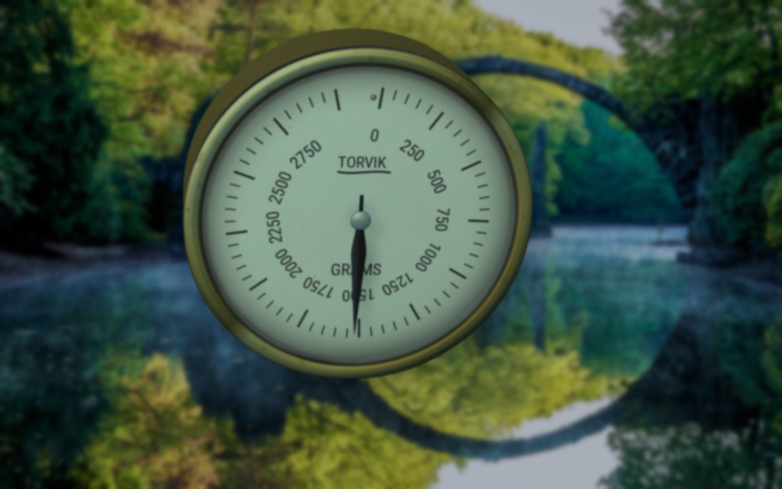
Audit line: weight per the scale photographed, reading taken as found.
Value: 1525 g
